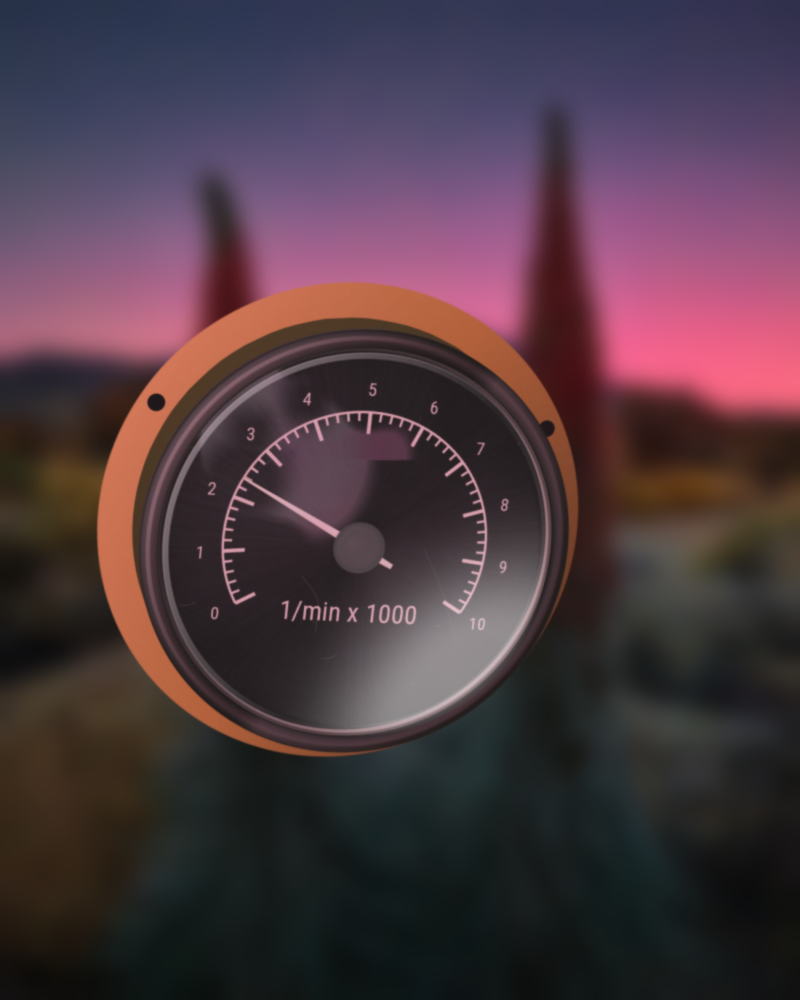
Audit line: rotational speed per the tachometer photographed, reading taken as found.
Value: 2400 rpm
